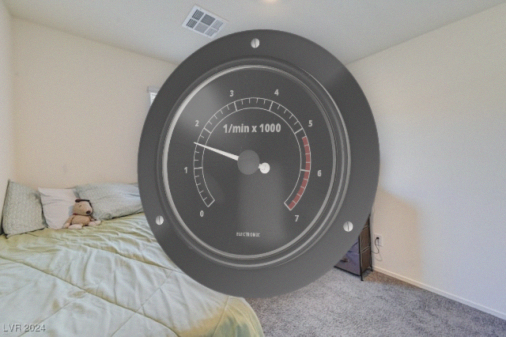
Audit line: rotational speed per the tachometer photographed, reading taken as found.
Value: 1600 rpm
